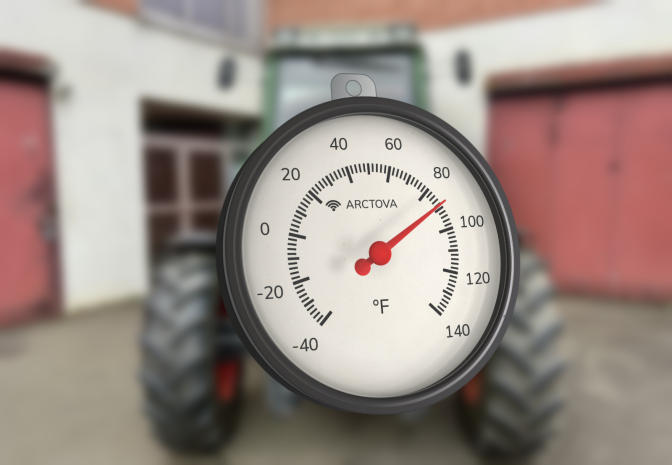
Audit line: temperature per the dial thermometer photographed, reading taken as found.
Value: 88 °F
